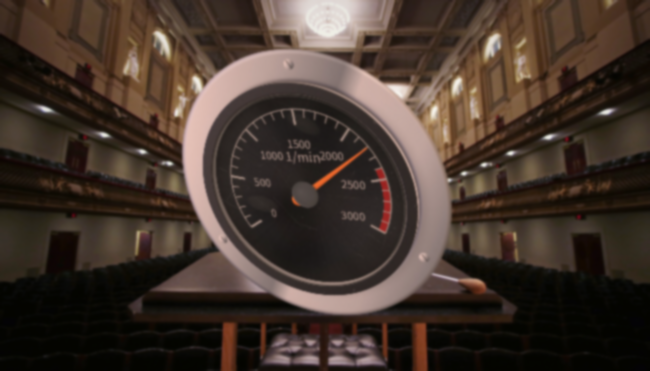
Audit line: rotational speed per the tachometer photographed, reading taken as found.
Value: 2200 rpm
